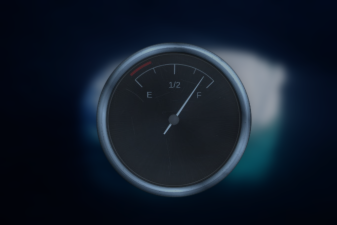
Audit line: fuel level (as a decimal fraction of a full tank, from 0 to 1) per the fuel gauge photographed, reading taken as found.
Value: 0.875
